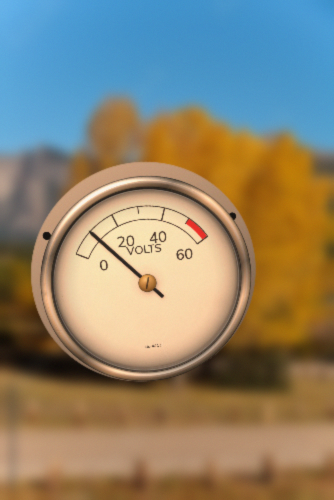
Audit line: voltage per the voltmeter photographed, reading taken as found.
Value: 10 V
